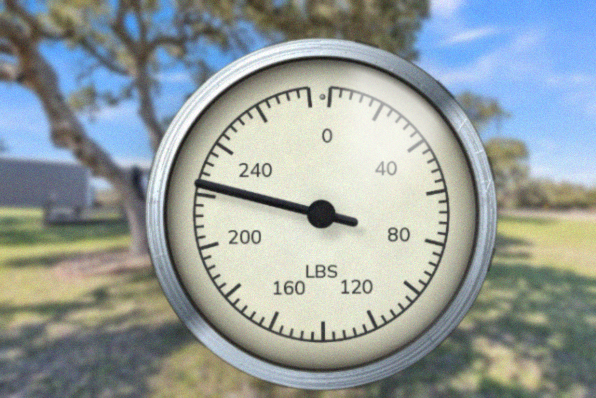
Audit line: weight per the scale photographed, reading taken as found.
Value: 224 lb
